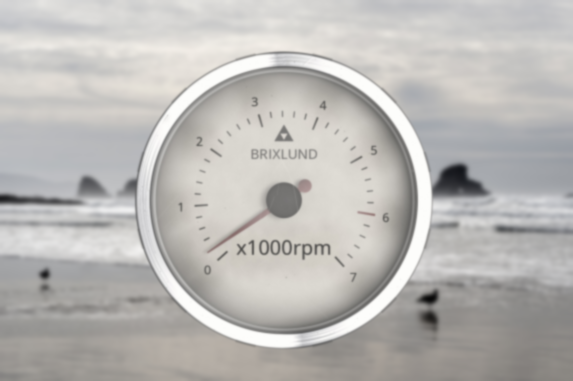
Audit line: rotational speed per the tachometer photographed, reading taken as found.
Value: 200 rpm
